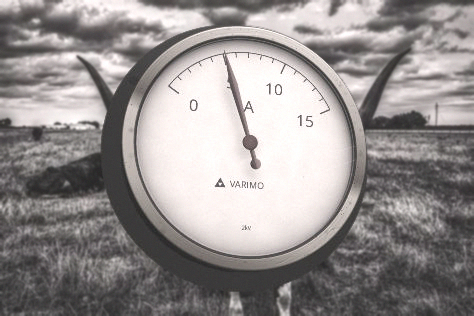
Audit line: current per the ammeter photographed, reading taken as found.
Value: 5 A
